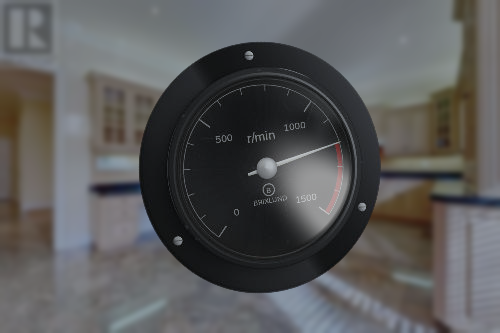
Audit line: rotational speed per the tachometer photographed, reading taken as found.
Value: 1200 rpm
